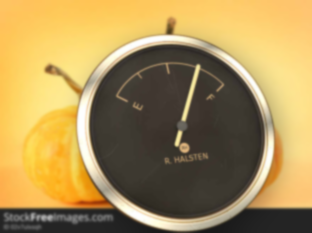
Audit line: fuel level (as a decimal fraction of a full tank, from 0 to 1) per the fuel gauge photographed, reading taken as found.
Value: 0.75
